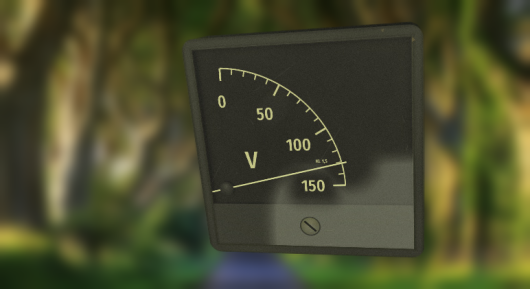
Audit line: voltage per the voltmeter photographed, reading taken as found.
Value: 130 V
